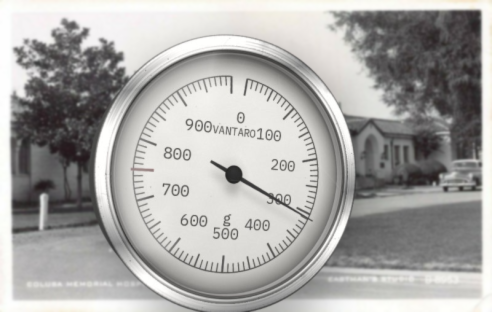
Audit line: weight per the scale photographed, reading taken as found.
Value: 310 g
